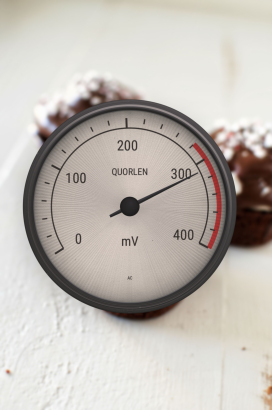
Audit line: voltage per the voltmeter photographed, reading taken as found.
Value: 310 mV
